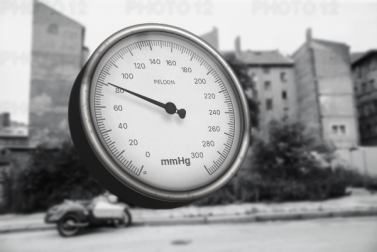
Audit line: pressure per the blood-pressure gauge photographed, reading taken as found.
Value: 80 mmHg
